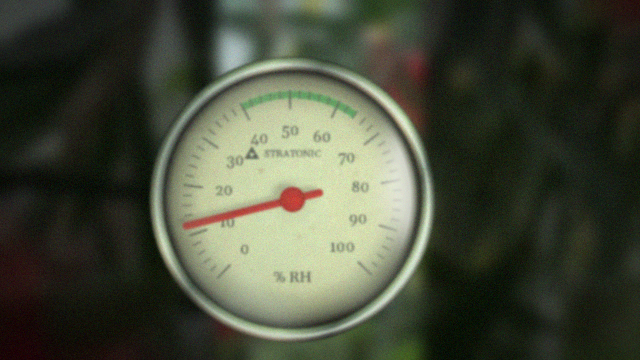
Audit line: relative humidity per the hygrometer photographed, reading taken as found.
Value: 12 %
